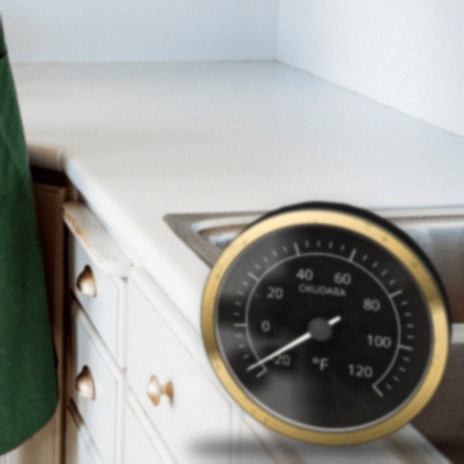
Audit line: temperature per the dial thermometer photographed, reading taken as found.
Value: -16 °F
